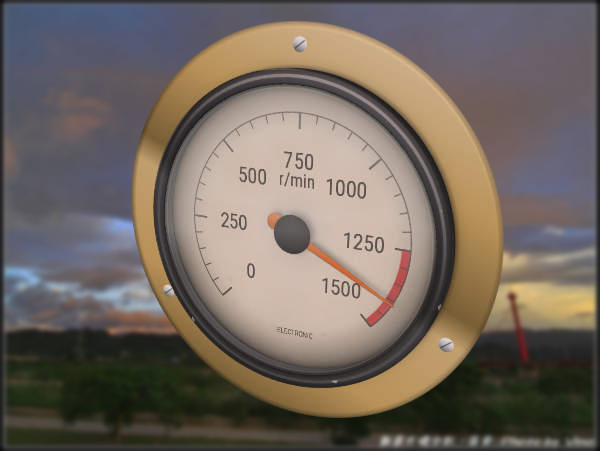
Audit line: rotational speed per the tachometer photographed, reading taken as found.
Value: 1400 rpm
